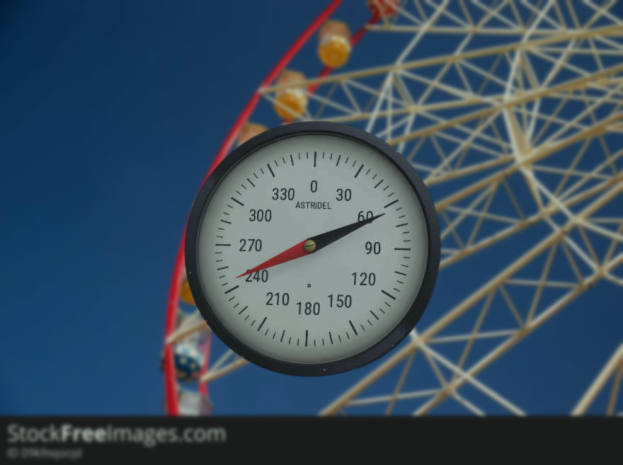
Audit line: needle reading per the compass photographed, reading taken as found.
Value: 245 °
